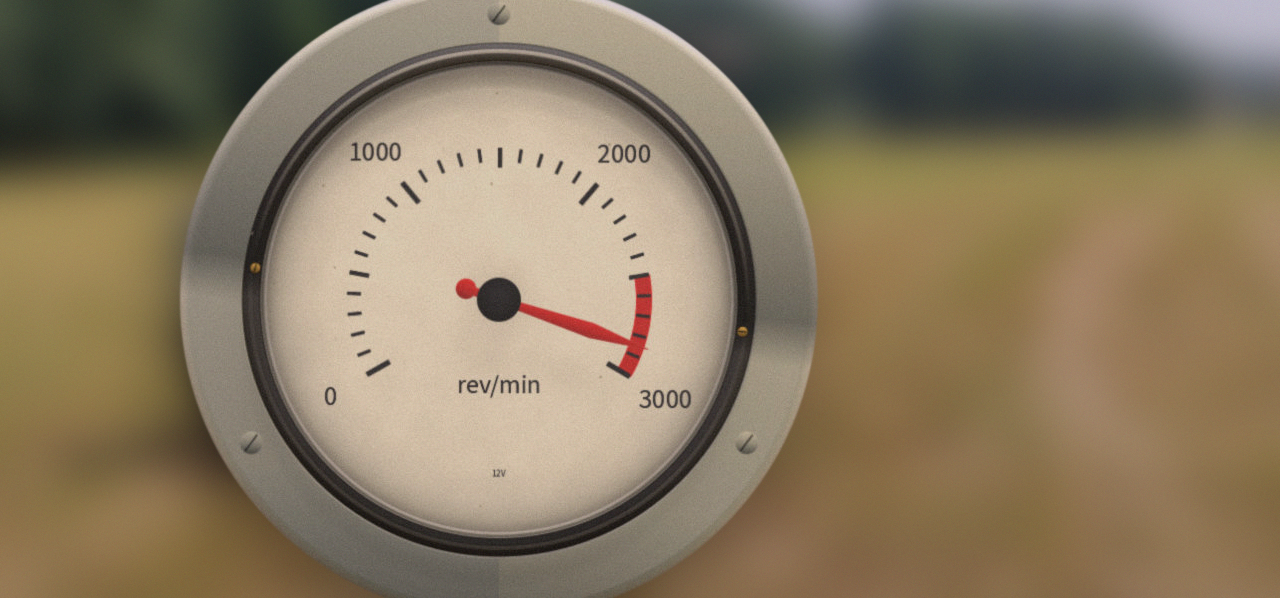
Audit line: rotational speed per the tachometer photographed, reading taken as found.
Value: 2850 rpm
